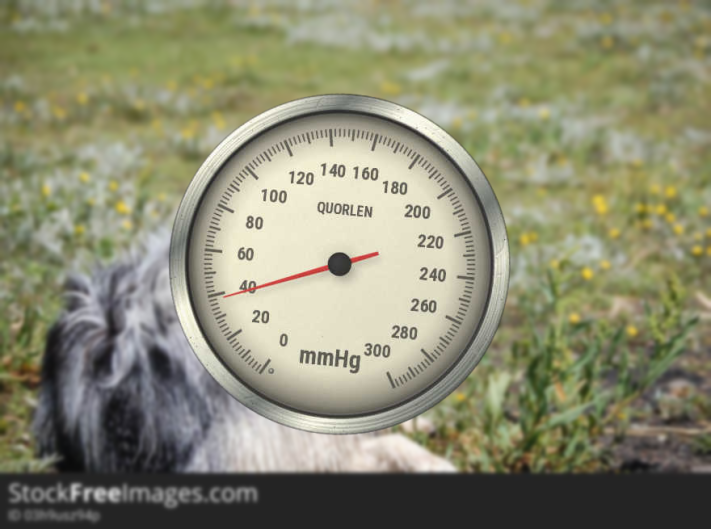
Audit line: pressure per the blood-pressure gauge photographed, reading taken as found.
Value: 38 mmHg
